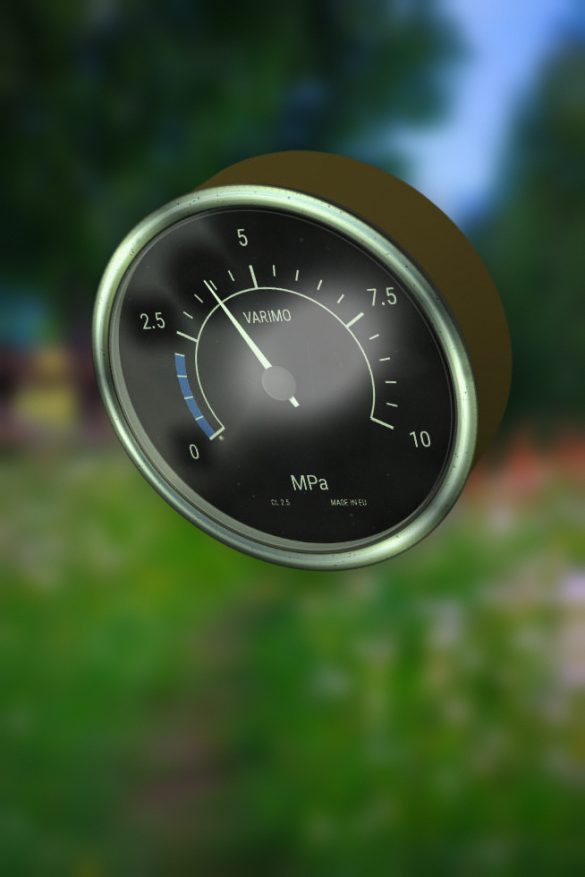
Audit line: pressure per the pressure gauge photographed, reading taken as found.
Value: 4 MPa
